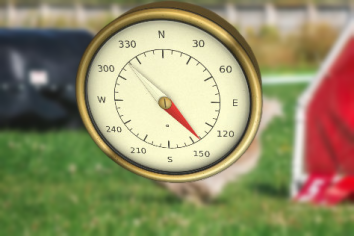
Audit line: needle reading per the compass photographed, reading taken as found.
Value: 140 °
